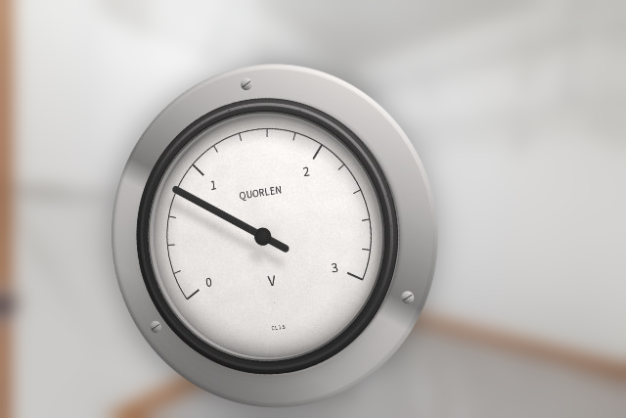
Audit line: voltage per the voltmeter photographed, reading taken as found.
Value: 0.8 V
